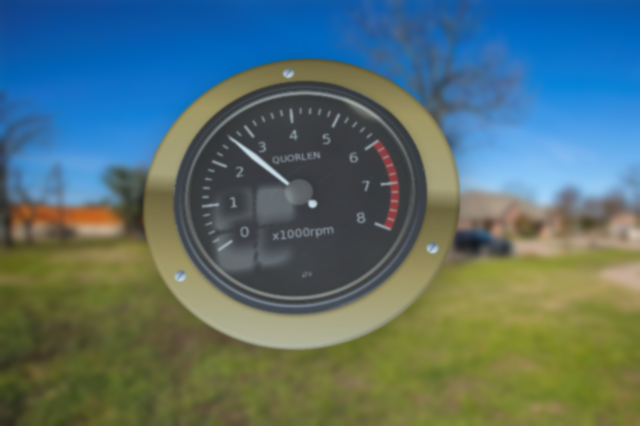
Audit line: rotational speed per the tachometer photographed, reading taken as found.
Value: 2600 rpm
